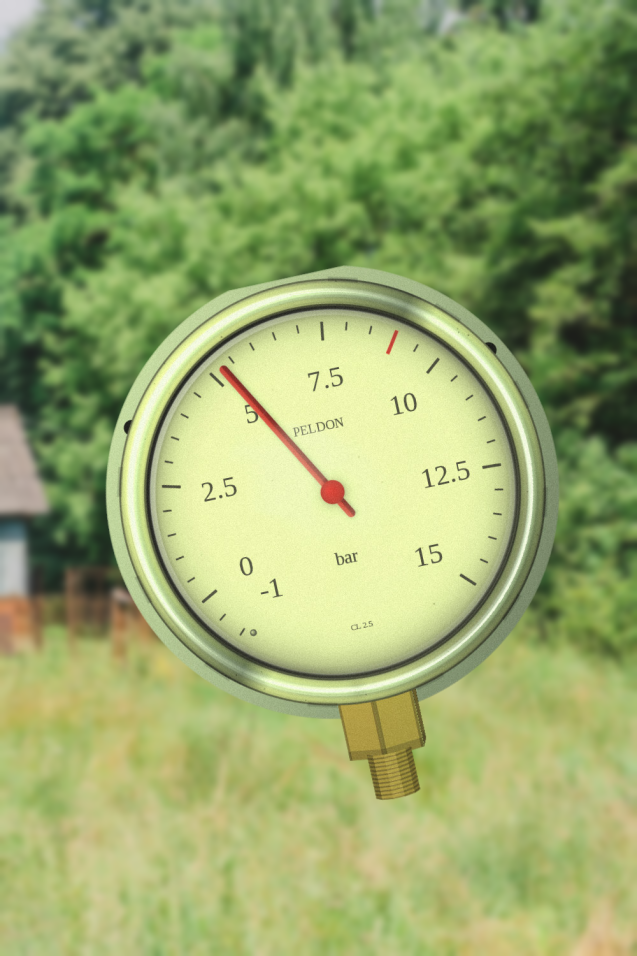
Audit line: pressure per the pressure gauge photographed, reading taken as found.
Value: 5.25 bar
